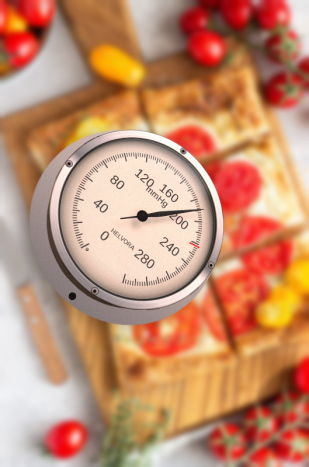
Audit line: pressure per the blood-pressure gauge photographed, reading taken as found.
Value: 190 mmHg
